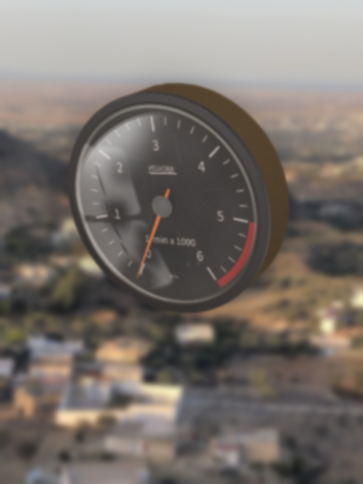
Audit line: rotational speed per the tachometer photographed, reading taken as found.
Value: 0 rpm
